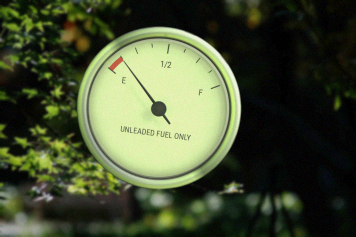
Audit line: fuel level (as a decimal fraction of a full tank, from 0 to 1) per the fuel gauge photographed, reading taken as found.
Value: 0.125
